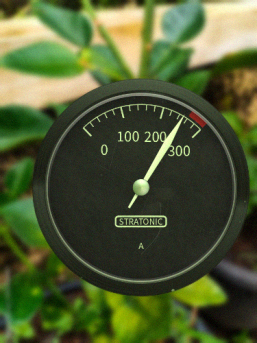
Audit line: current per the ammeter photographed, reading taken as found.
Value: 250 A
